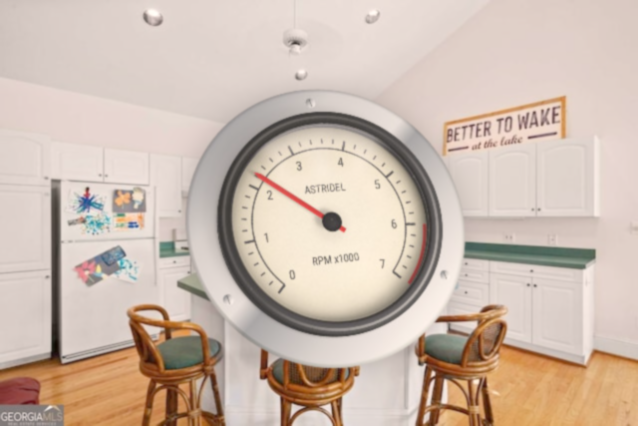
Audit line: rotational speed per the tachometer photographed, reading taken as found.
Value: 2200 rpm
